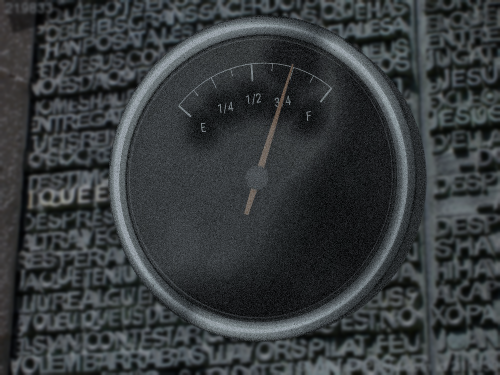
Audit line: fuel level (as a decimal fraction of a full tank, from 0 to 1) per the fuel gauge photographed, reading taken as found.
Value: 0.75
